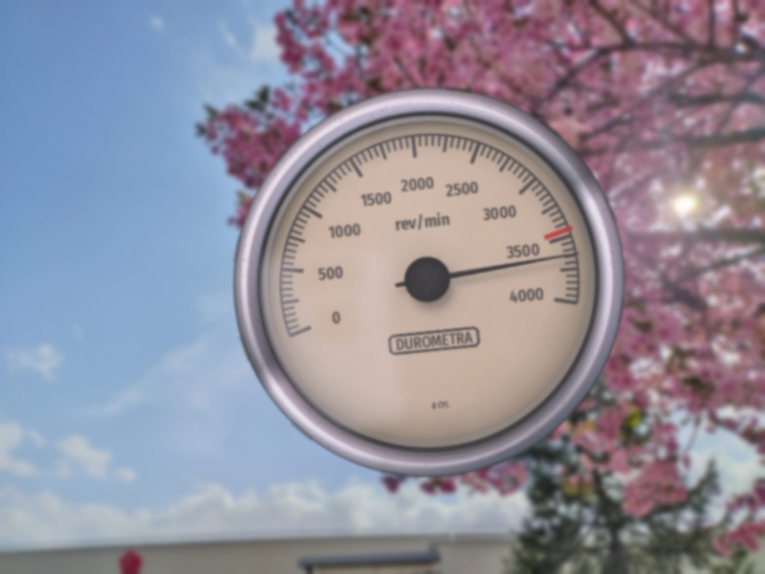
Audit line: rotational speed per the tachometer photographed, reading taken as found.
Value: 3650 rpm
